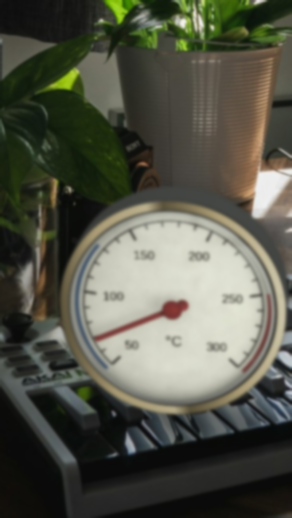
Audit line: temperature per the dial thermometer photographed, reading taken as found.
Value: 70 °C
